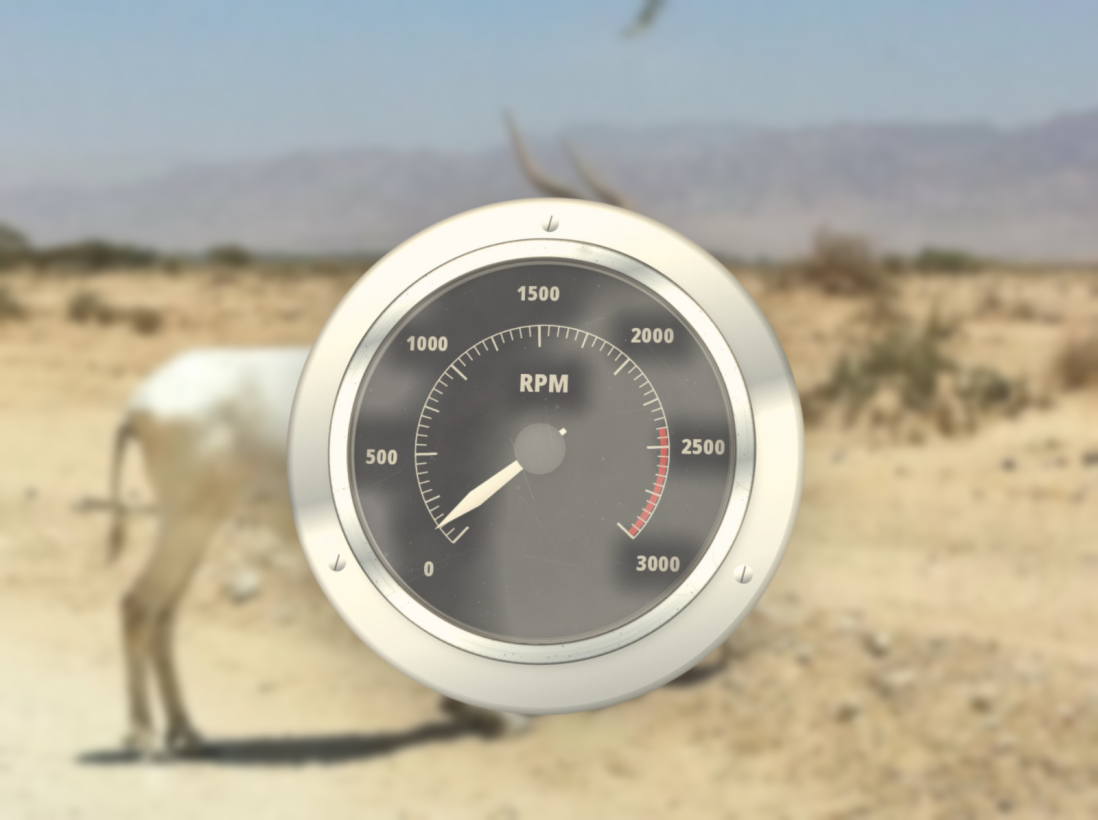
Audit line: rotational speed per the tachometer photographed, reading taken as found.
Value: 100 rpm
